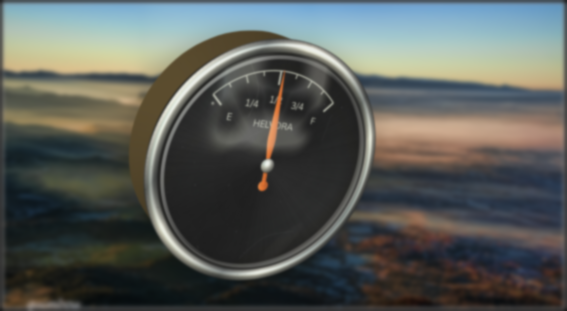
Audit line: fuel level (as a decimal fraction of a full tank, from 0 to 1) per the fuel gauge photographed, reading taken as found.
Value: 0.5
